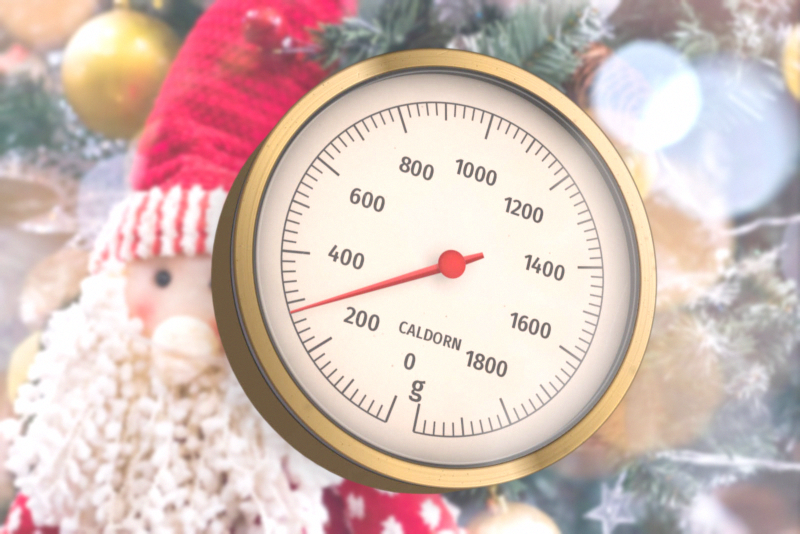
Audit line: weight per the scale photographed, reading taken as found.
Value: 280 g
